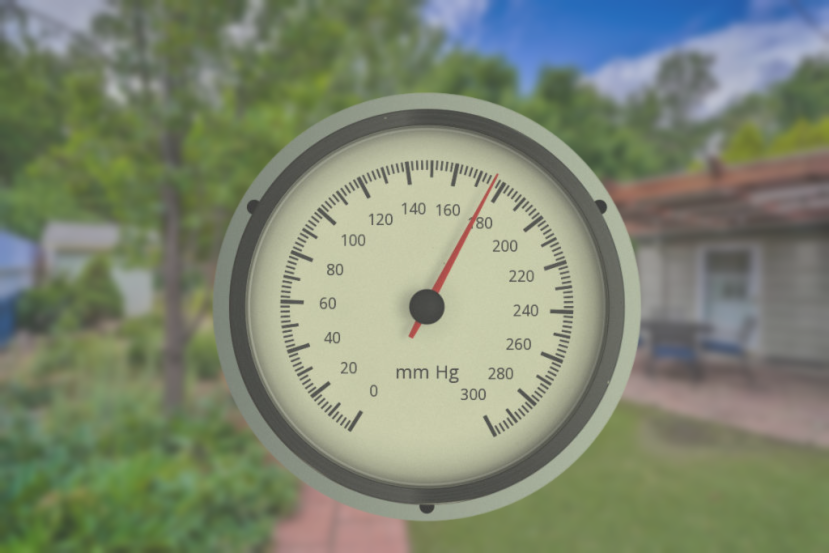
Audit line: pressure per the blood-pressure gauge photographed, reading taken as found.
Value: 176 mmHg
